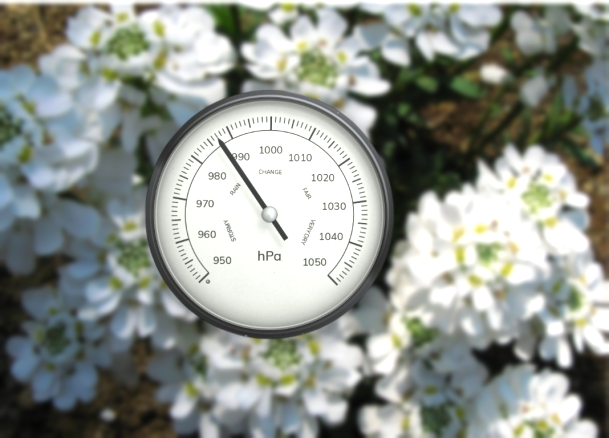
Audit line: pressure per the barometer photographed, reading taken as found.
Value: 987 hPa
